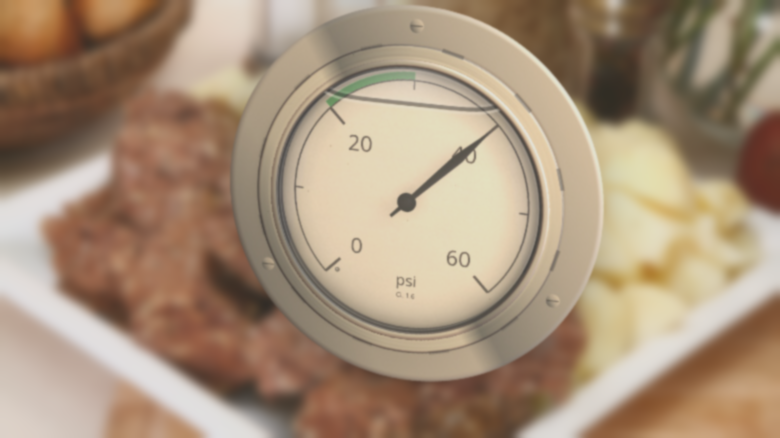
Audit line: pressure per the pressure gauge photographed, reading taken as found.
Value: 40 psi
